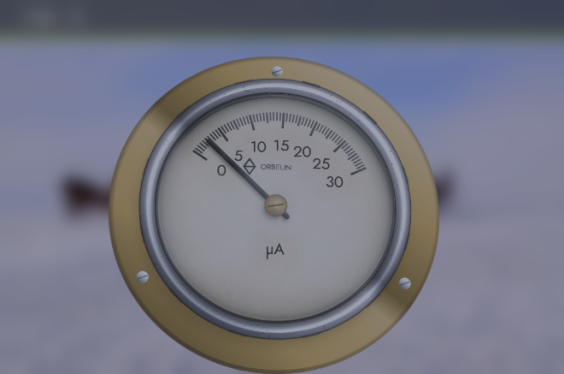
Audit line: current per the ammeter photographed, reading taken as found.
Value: 2.5 µA
